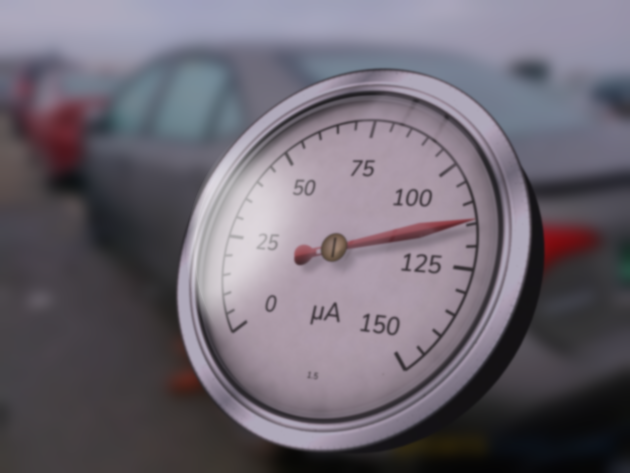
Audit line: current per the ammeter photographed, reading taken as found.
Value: 115 µA
